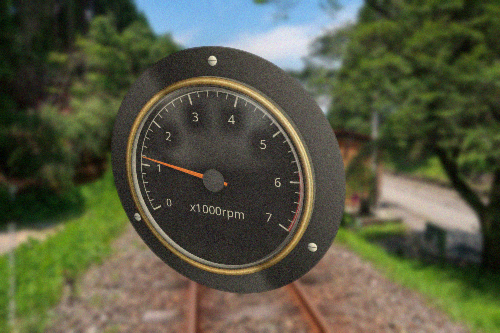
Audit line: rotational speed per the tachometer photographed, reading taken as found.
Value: 1200 rpm
